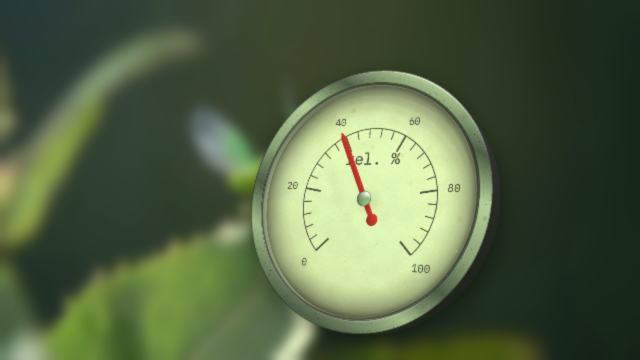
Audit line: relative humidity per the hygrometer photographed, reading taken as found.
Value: 40 %
